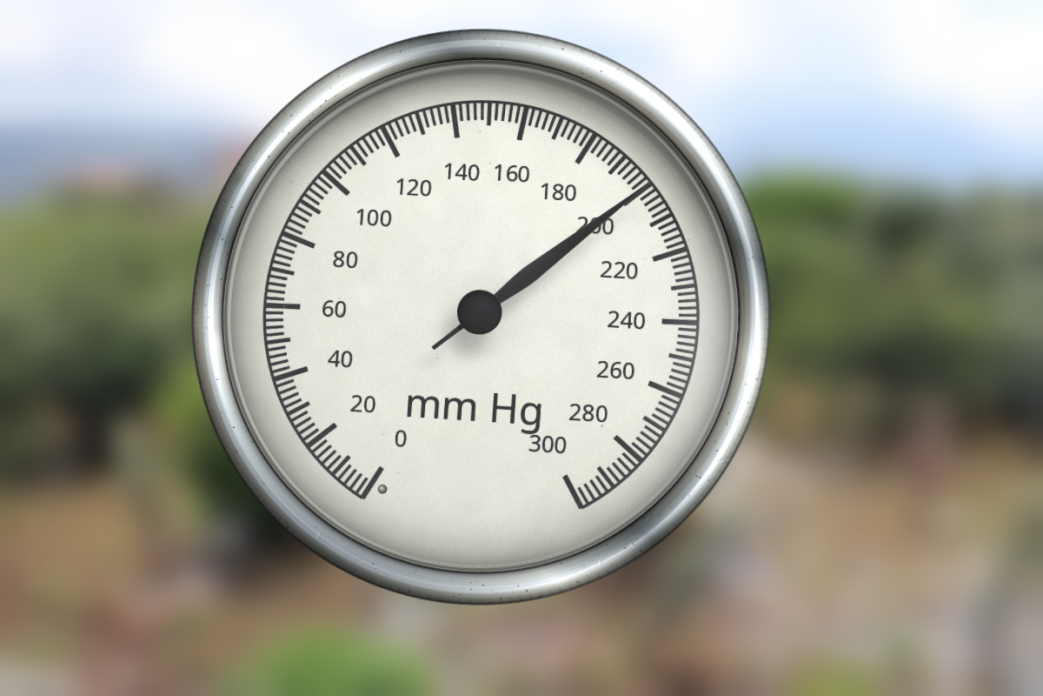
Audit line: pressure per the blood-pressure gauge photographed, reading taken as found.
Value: 200 mmHg
